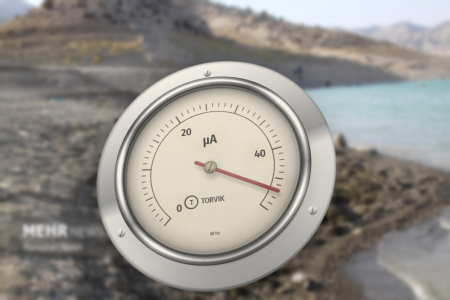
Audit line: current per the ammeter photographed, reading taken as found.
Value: 47 µA
